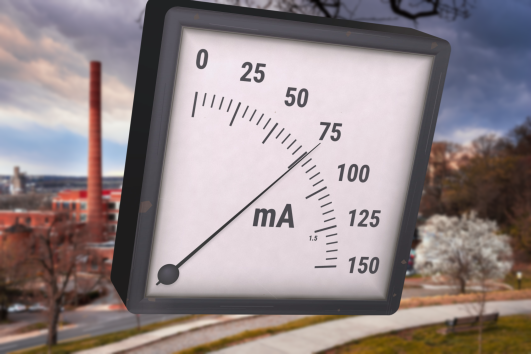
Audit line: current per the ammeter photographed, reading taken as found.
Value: 75 mA
